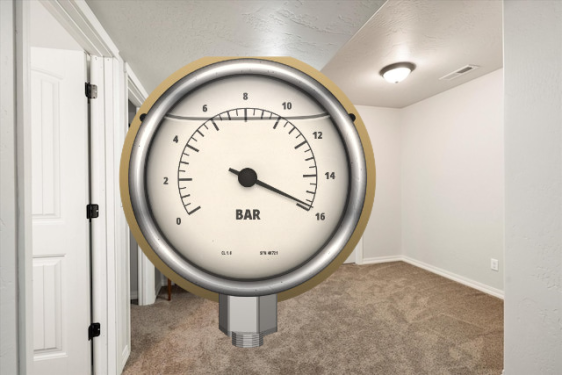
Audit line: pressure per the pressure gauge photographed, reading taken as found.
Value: 15.75 bar
